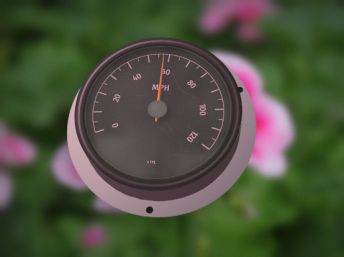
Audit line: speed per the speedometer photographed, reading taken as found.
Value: 57.5 mph
